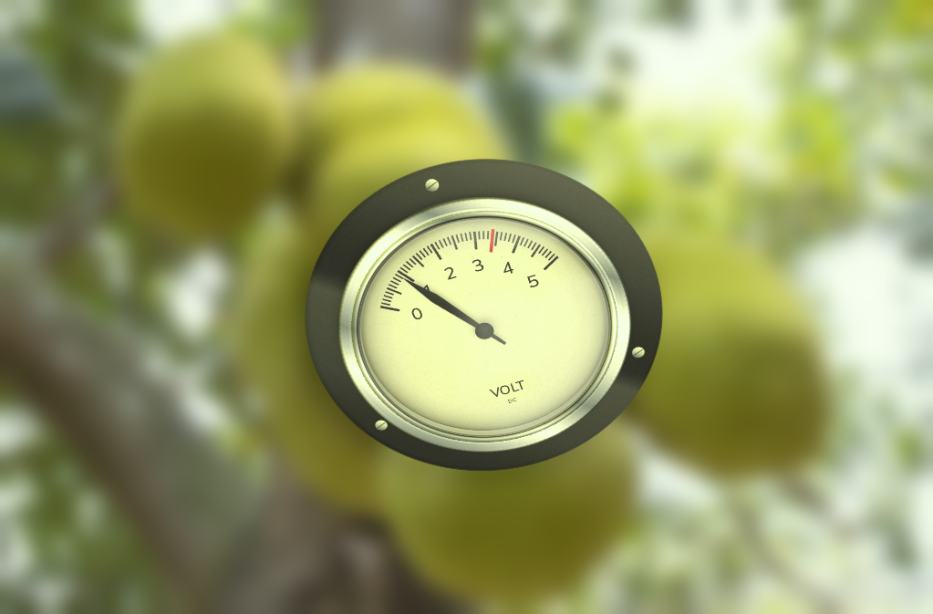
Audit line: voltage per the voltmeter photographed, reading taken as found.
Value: 1 V
